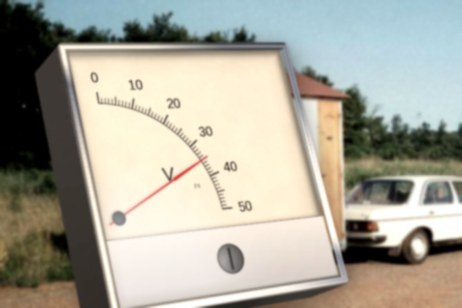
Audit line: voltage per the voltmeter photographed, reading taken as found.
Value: 35 V
